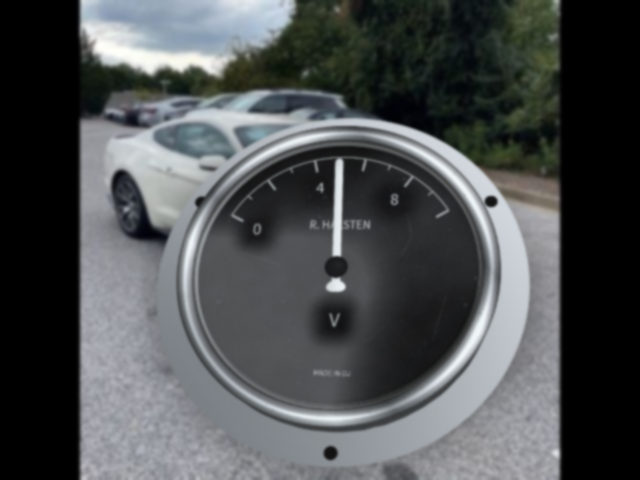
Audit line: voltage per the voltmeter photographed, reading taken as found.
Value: 5 V
